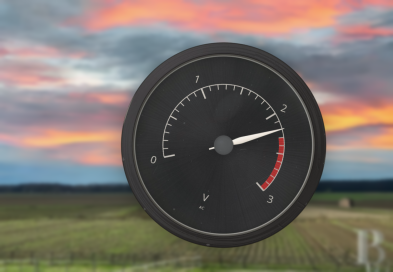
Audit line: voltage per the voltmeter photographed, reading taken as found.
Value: 2.2 V
